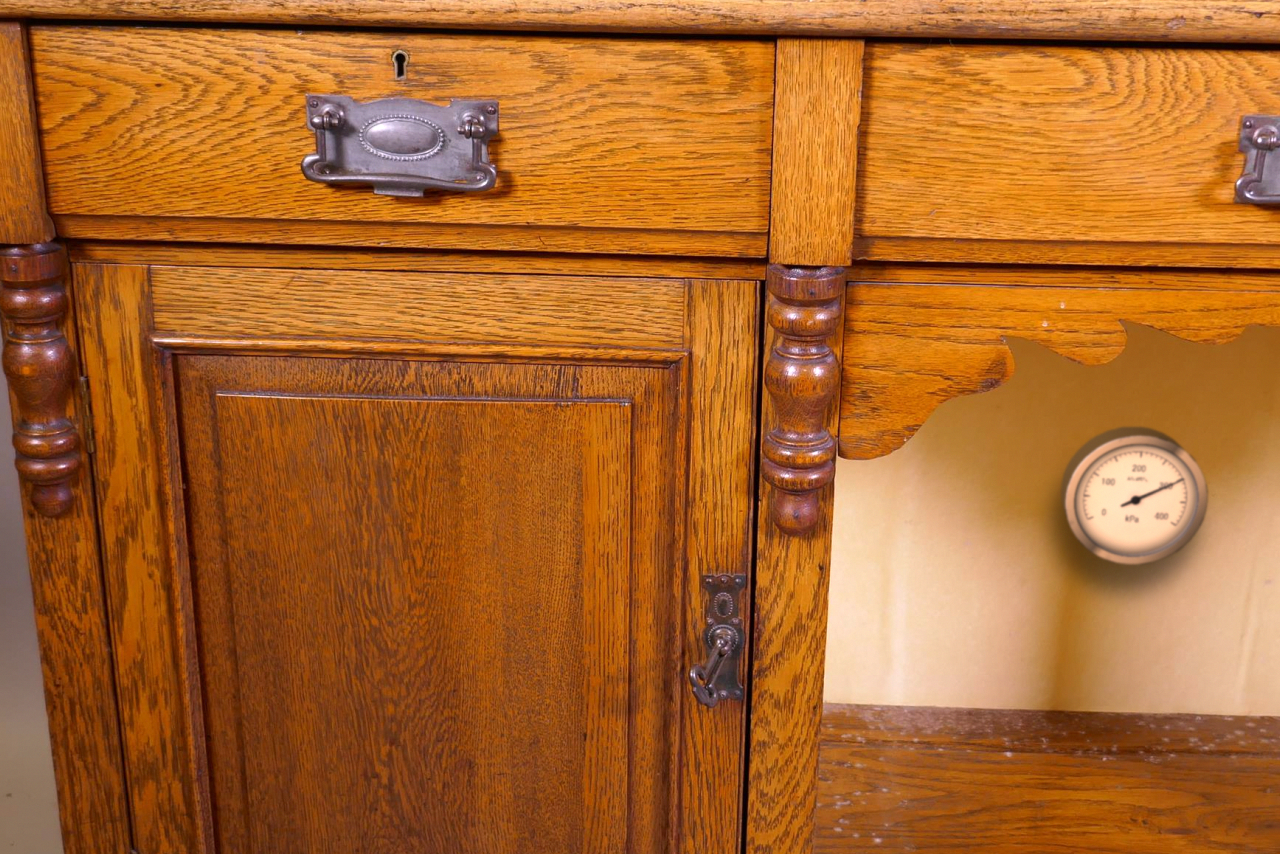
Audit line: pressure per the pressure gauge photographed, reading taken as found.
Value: 300 kPa
